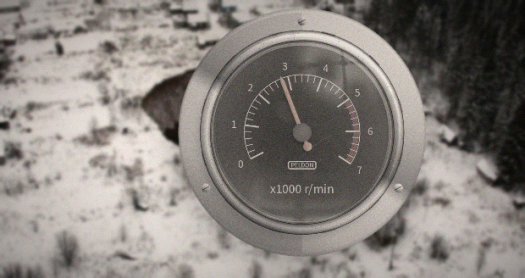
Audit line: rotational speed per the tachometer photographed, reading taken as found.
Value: 2800 rpm
